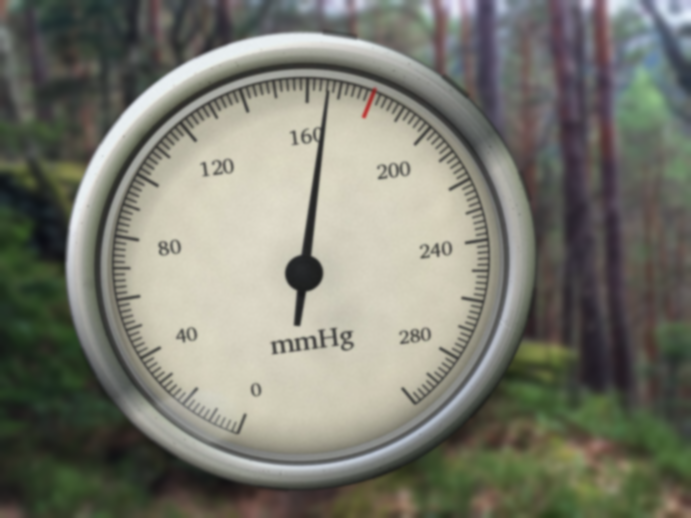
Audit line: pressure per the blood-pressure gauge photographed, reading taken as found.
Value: 166 mmHg
